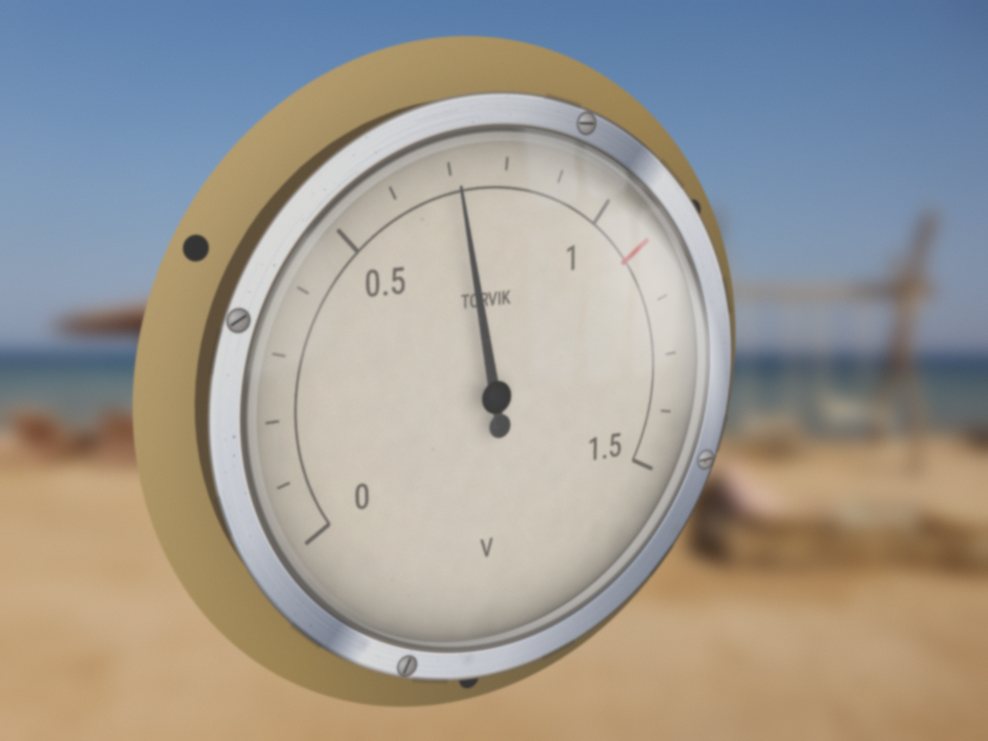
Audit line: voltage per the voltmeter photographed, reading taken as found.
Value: 0.7 V
